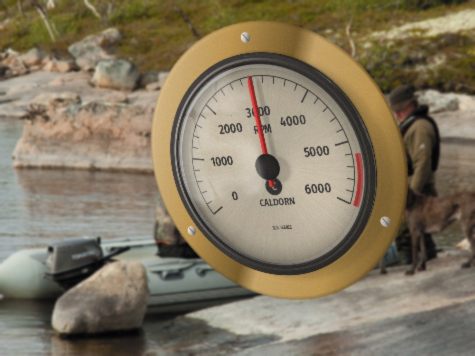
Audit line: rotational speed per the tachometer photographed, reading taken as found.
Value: 3000 rpm
